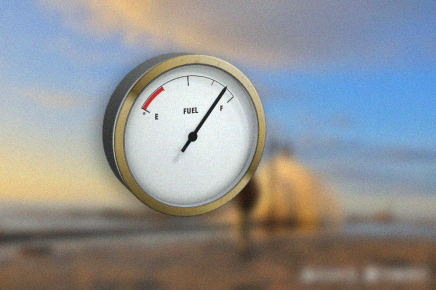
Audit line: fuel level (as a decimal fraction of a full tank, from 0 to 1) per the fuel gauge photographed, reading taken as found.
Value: 0.875
